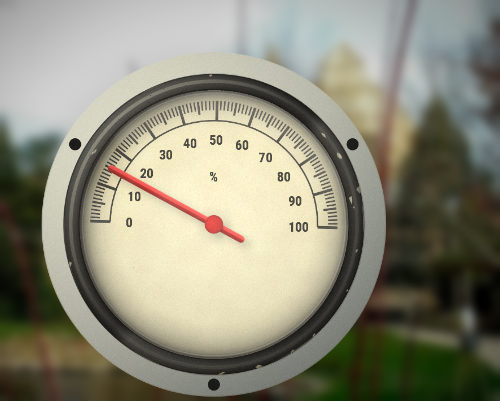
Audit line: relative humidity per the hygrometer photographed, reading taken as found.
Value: 15 %
